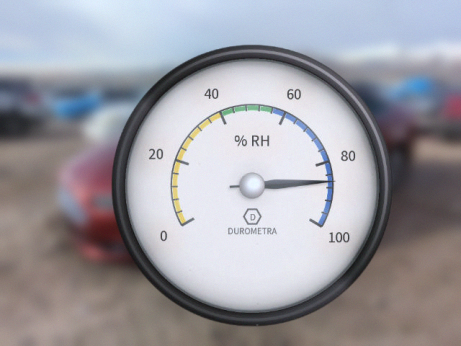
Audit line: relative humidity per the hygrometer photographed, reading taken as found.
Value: 86 %
